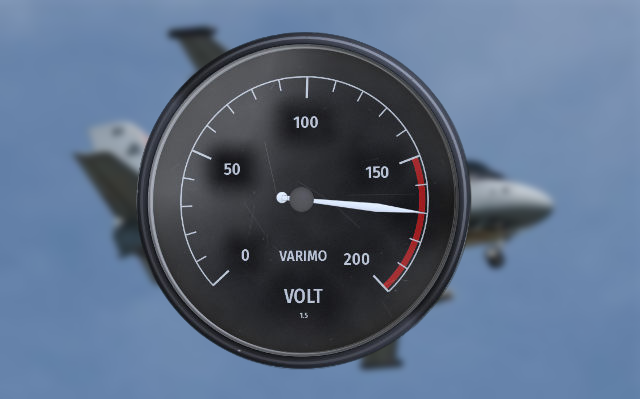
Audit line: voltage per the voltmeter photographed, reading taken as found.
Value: 170 V
